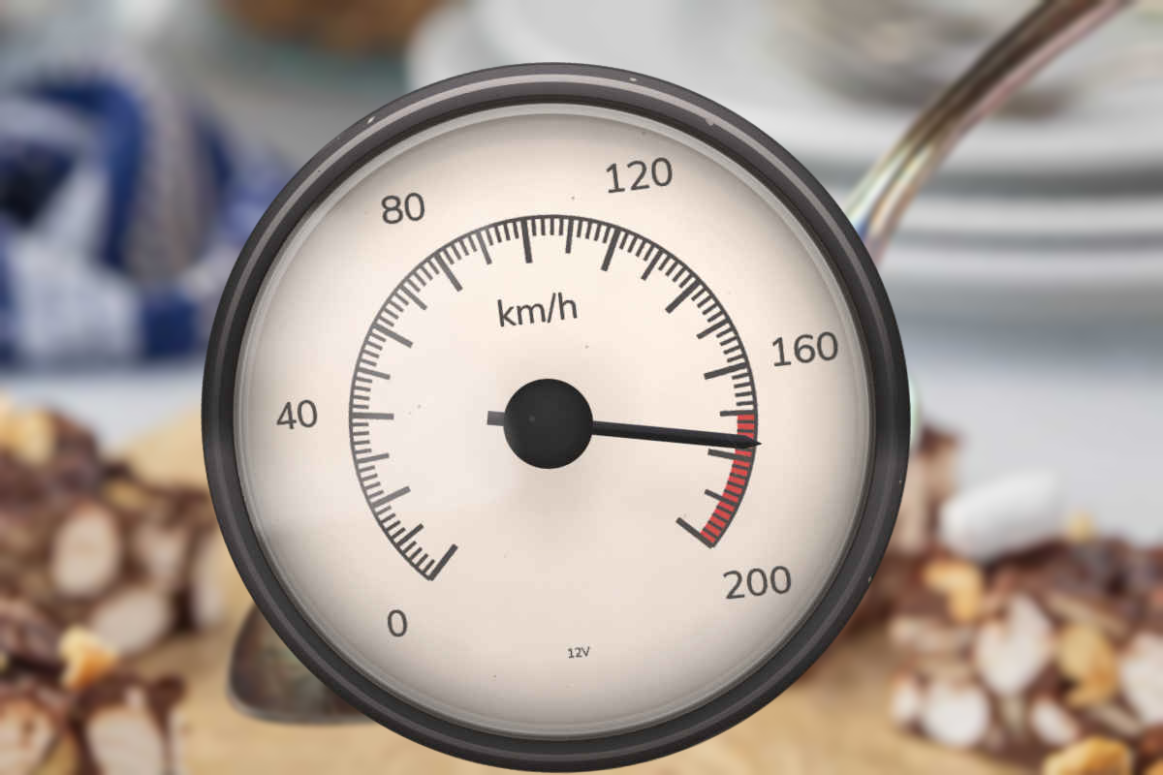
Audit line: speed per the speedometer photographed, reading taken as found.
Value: 176 km/h
